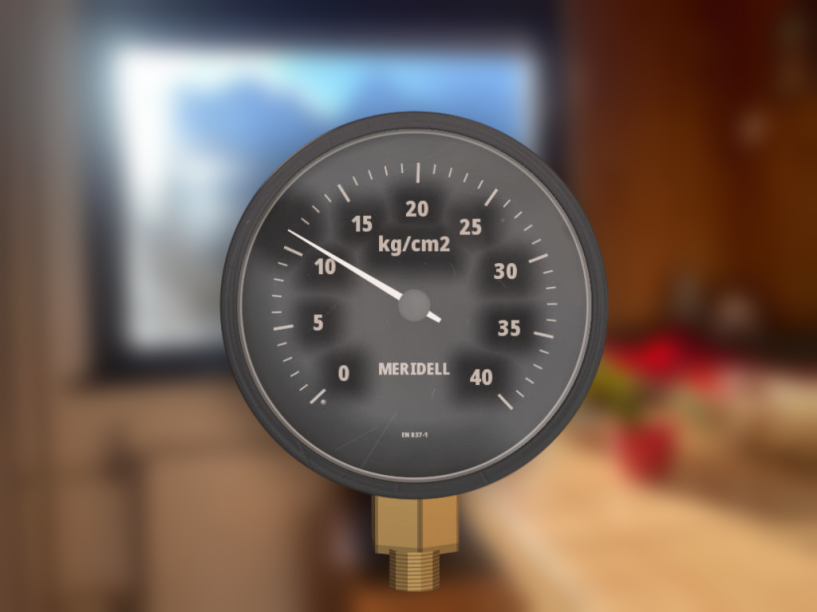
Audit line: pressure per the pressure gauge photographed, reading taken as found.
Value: 11 kg/cm²
